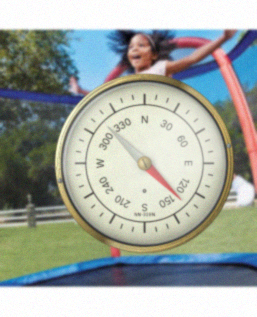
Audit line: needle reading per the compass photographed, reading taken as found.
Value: 135 °
